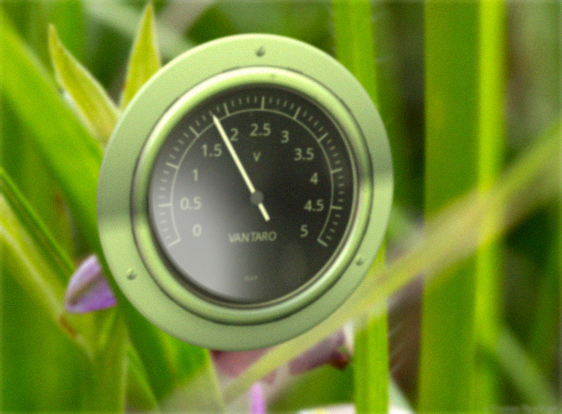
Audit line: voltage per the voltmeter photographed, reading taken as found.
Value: 1.8 V
